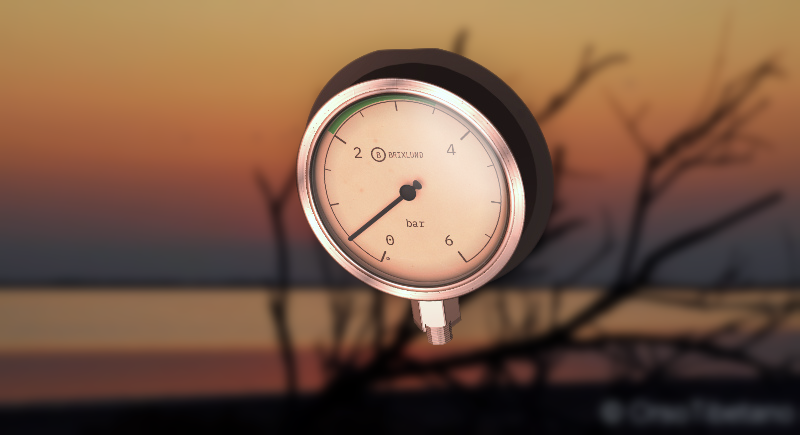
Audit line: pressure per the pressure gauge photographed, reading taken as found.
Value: 0.5 bar
